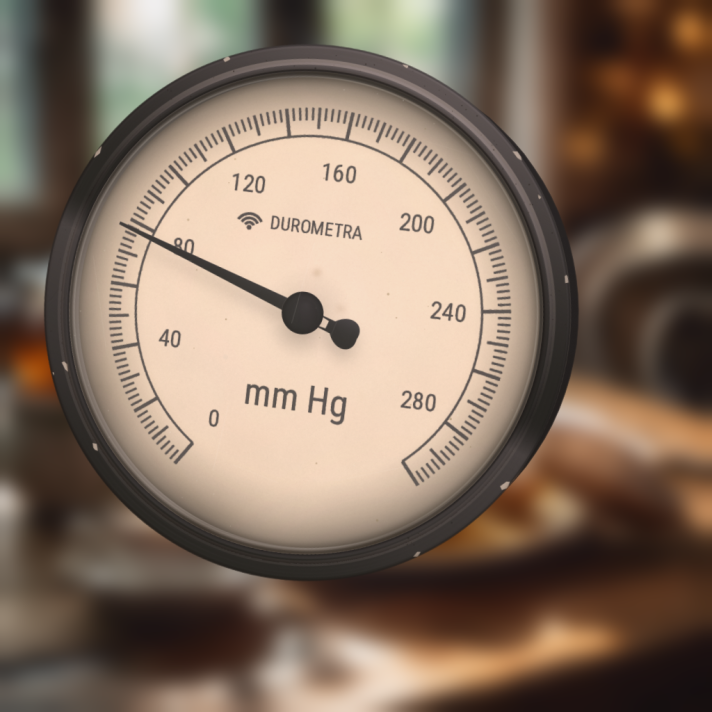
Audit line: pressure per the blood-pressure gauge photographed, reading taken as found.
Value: 78 mmHg
